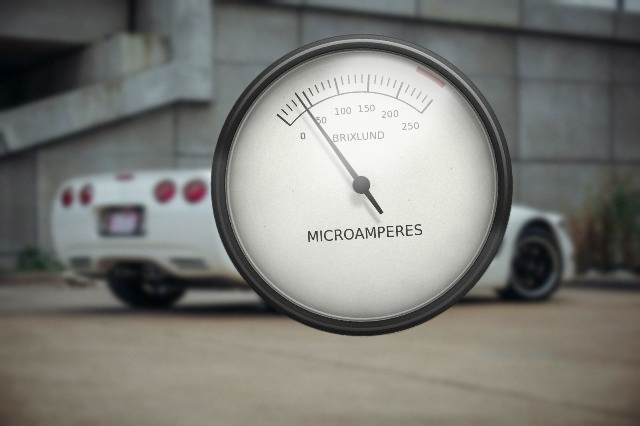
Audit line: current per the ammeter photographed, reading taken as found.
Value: 40 µA
